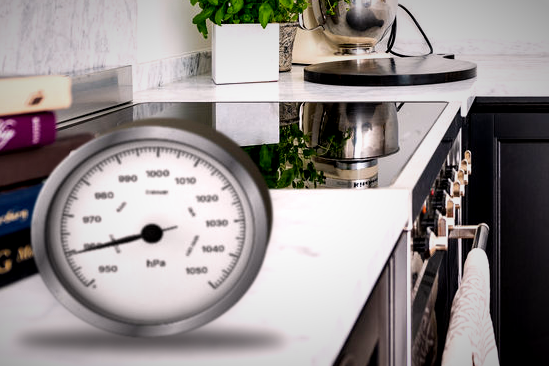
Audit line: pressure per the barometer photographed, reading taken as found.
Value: 960 hPa
